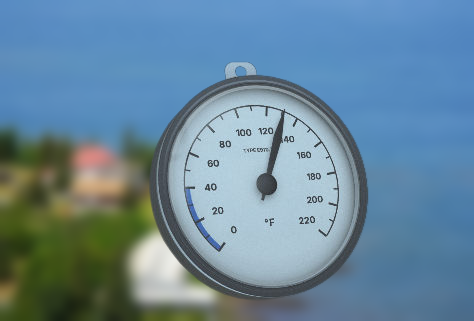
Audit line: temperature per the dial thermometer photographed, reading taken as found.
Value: 130 °F
